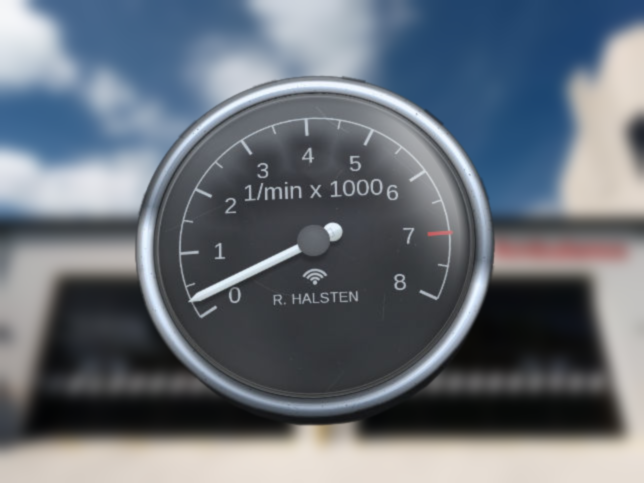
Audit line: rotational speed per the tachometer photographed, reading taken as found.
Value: 250 rpm
